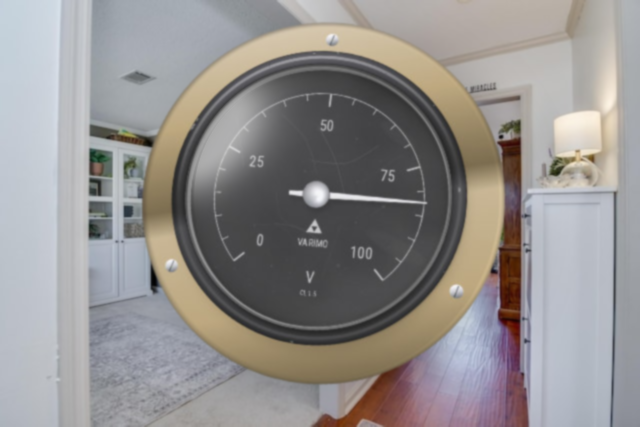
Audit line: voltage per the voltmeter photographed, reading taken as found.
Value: 82.5 V
